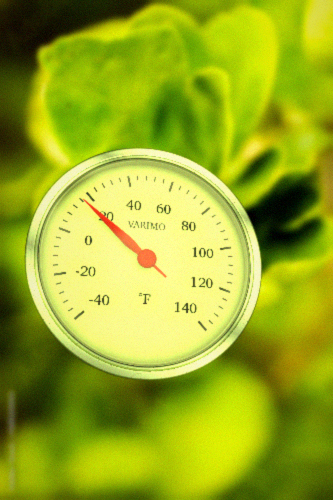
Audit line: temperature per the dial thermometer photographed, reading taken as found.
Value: 16 °F
